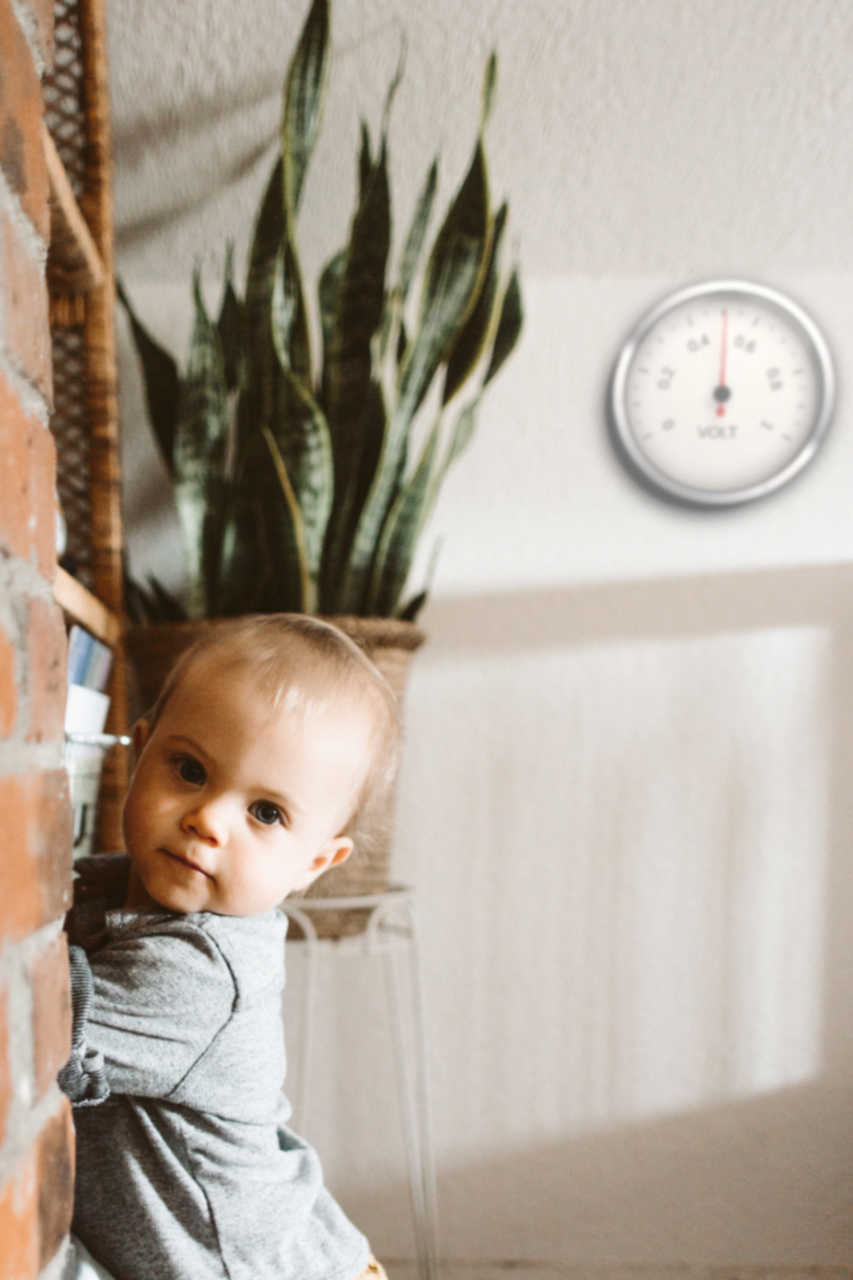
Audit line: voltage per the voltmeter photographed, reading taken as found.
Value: 0.5 V
